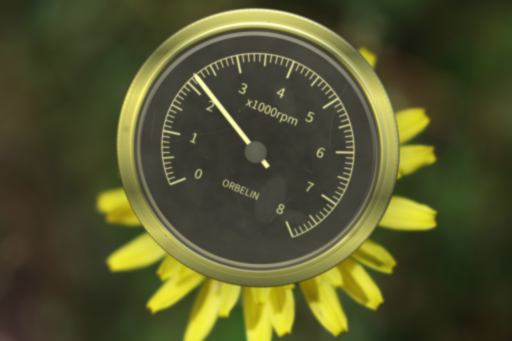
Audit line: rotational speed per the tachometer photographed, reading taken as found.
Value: 2200 rpm
